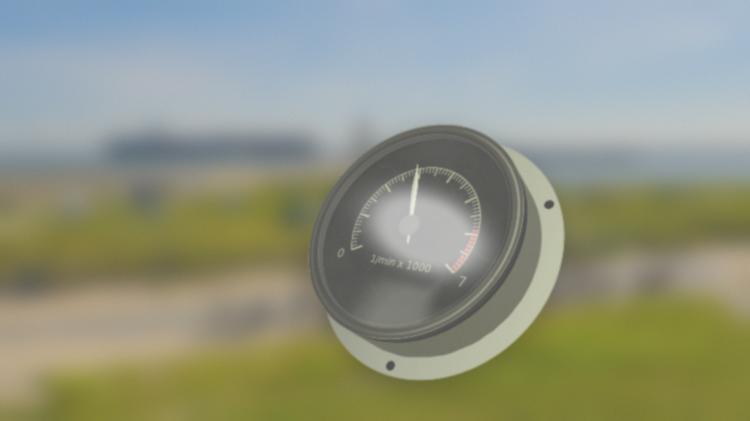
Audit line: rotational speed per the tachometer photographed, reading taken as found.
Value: 3000 rpm
